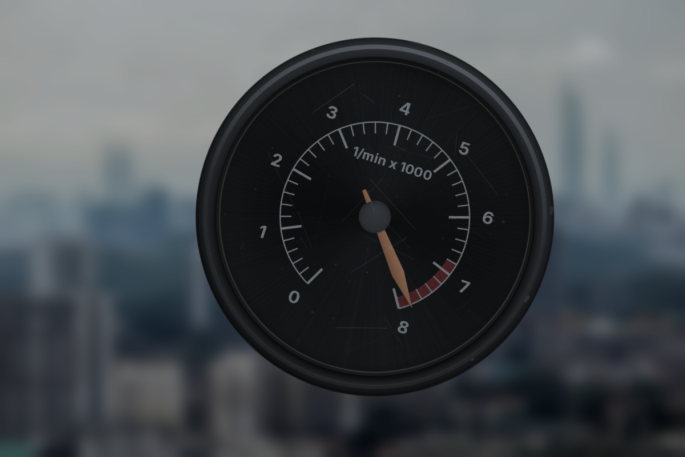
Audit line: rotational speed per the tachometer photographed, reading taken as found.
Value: 7800 rpm
